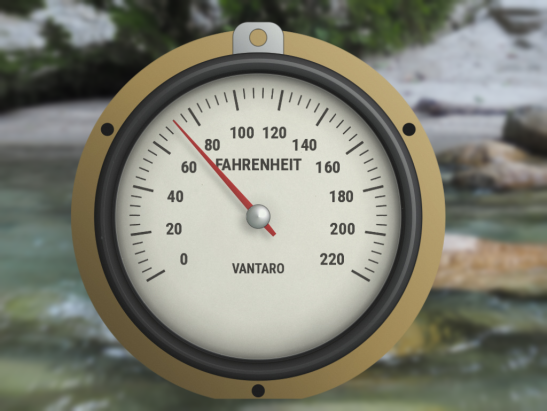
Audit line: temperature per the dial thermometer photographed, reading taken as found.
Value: 72 °F
